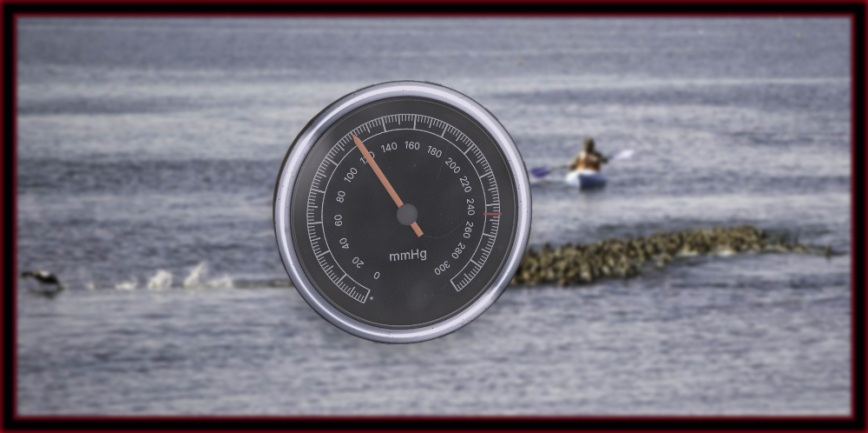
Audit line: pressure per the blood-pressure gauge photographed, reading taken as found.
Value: 120 mmHg
